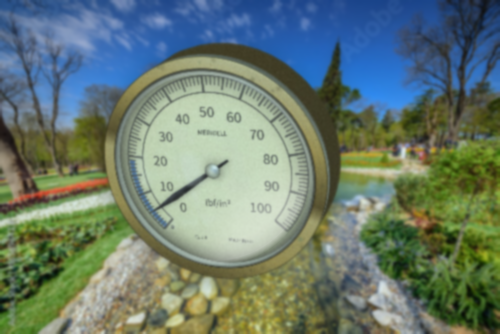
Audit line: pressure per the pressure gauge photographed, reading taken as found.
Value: 5 psi
